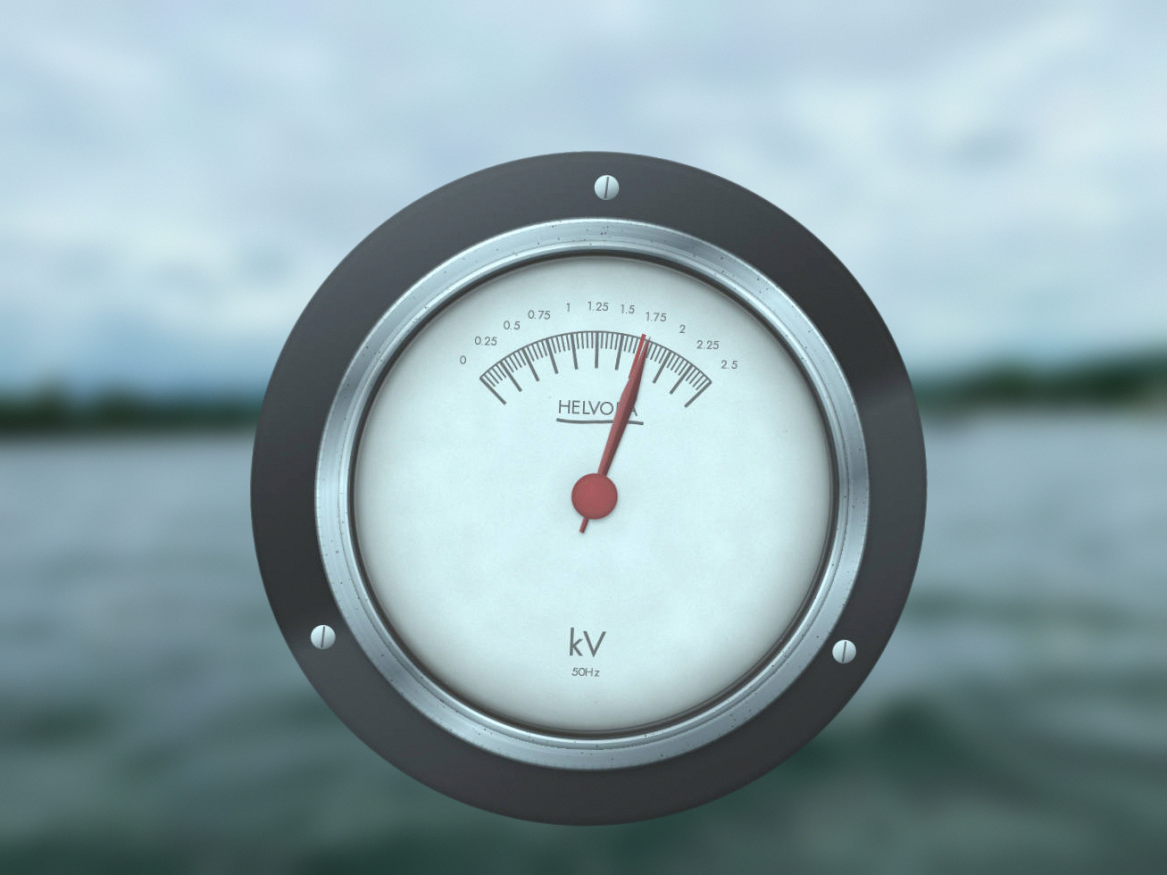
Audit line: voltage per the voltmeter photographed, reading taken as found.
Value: 1.75 kV
